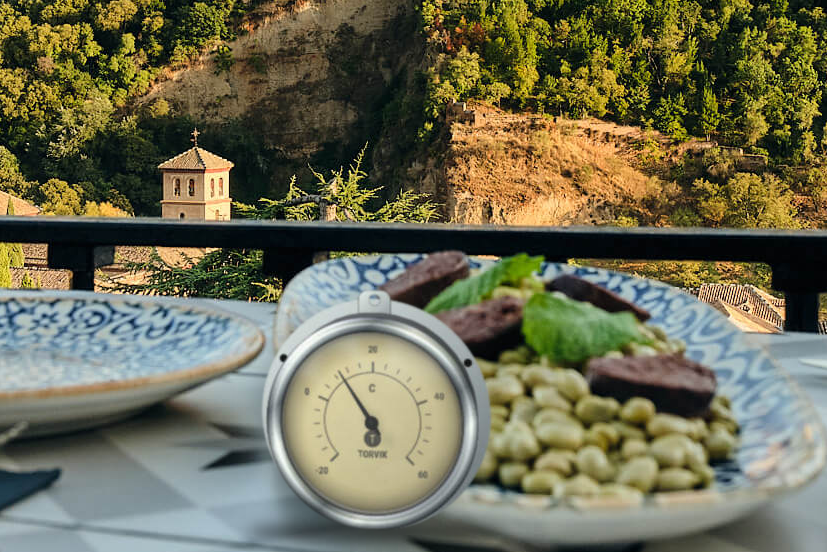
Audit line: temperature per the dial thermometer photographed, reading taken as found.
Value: 10 °C
